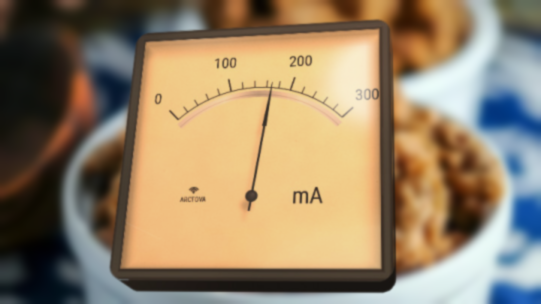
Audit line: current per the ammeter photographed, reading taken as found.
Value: 170 mA
